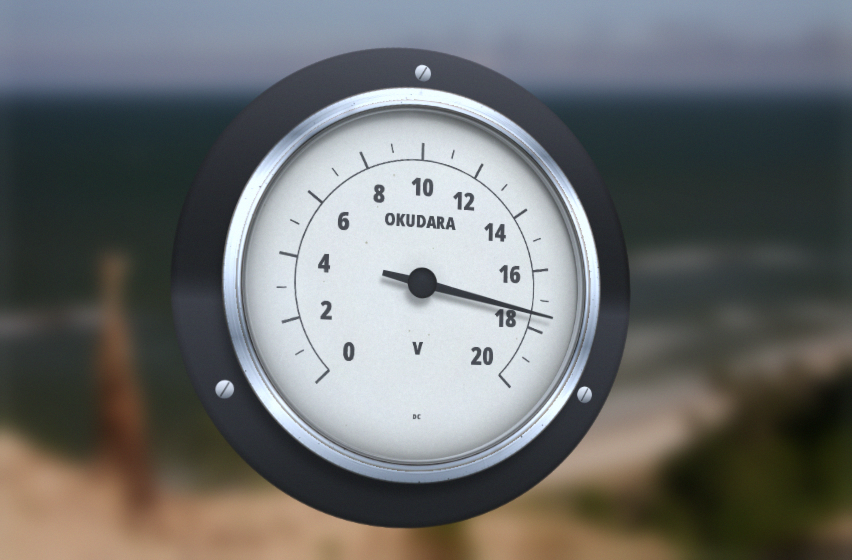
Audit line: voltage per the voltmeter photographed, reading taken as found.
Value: 17.5 V
